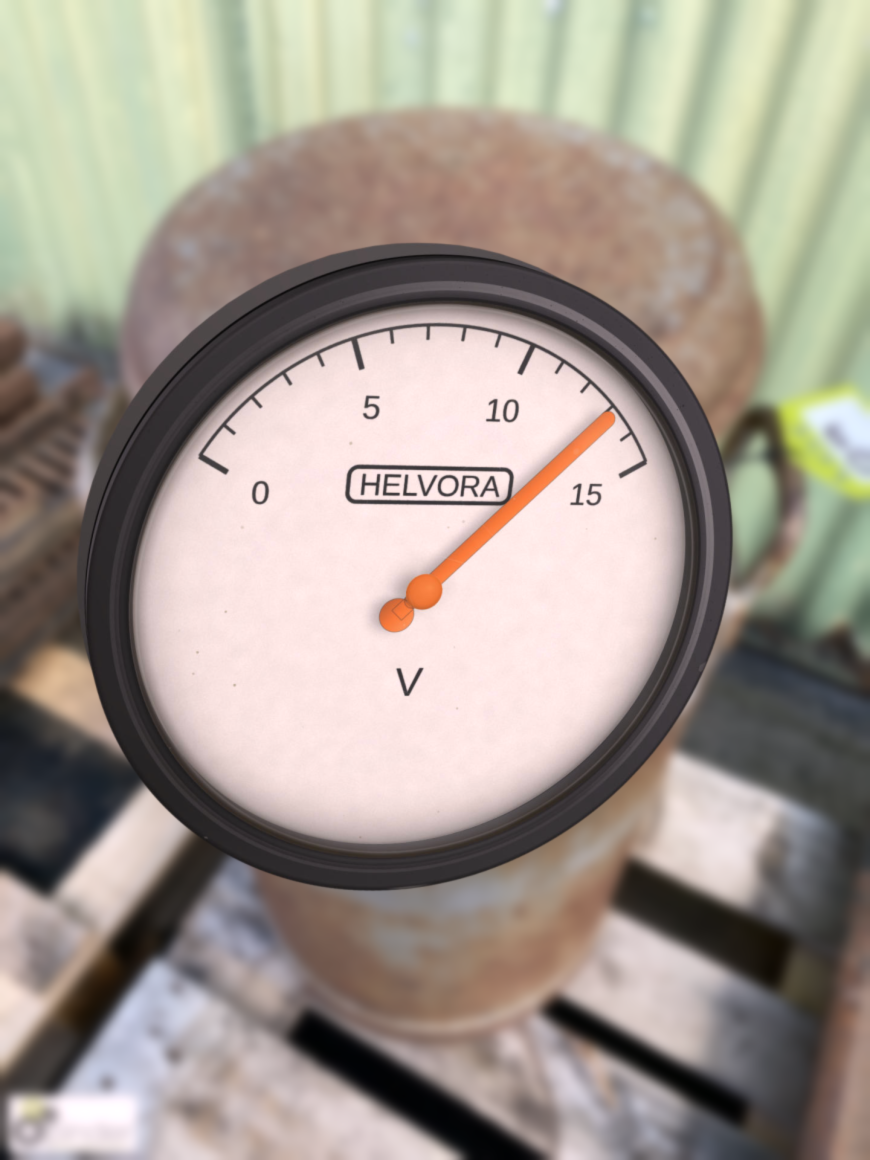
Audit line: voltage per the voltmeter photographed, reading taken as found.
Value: 13 V
